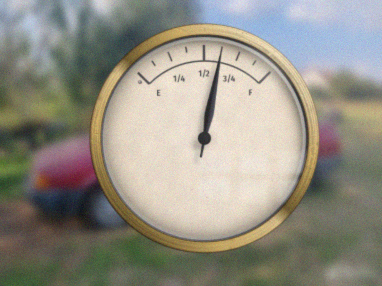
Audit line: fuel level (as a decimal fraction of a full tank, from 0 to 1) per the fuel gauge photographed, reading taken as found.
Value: 0.625
